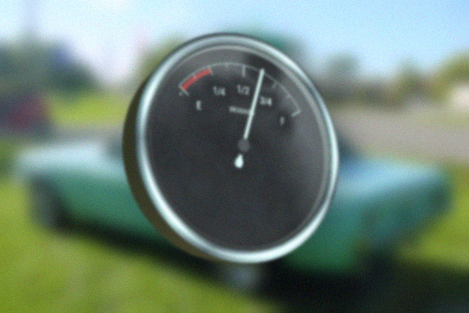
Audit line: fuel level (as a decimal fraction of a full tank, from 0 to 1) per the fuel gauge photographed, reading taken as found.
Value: 0.625
